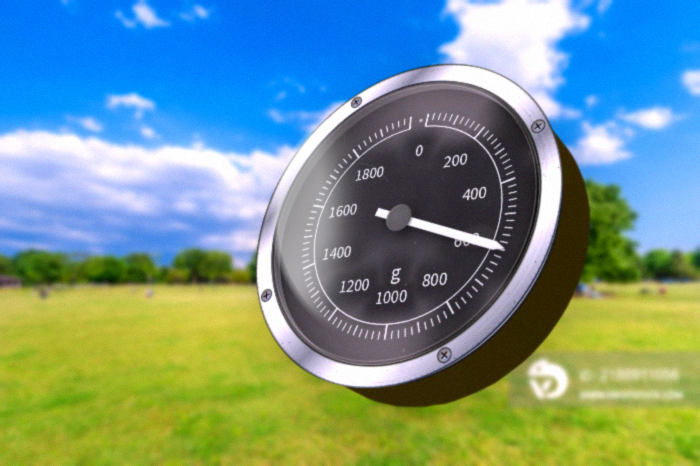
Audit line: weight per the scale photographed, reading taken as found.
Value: 600 g
